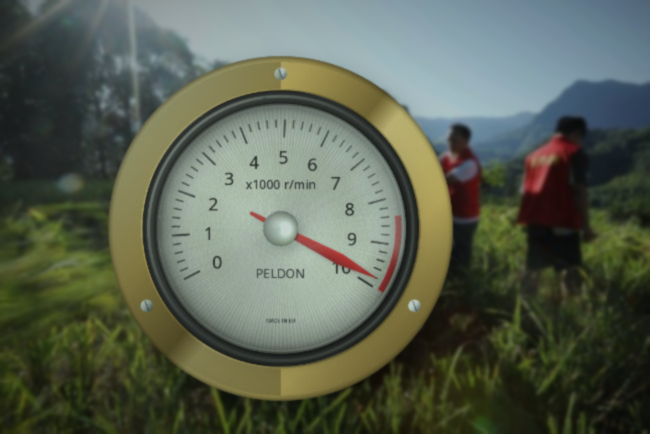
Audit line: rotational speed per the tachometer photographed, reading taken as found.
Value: 9800 rpm
